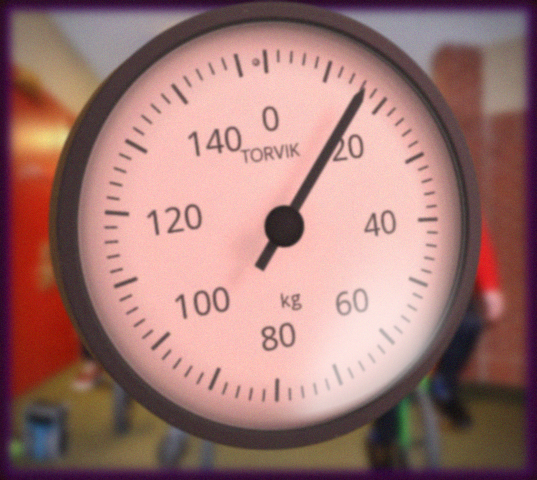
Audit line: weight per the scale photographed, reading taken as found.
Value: 16 kg
